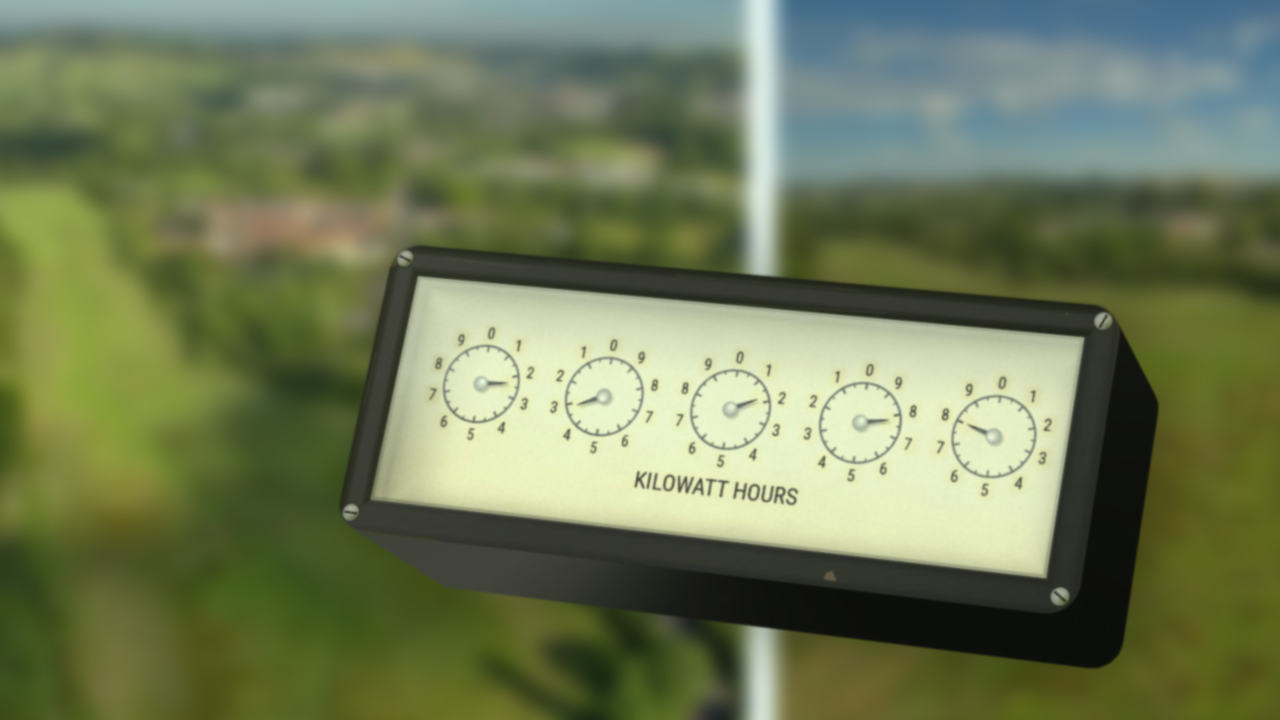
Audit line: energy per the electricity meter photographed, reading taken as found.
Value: 23178 kWh
